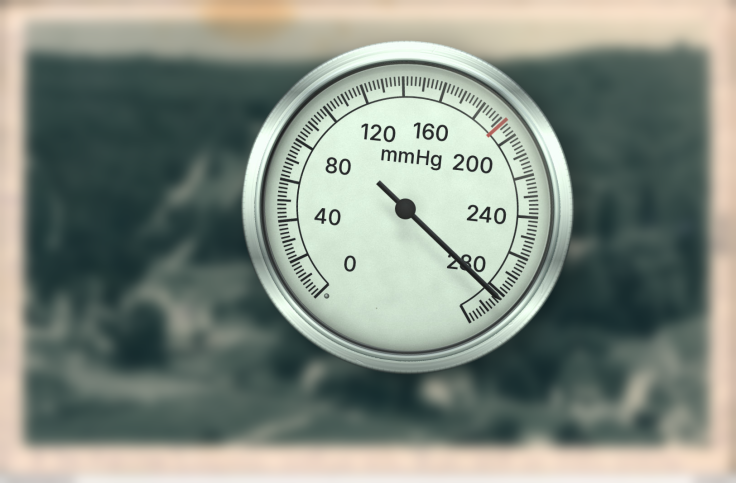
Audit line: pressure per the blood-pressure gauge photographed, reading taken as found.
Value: 282 mmHg
